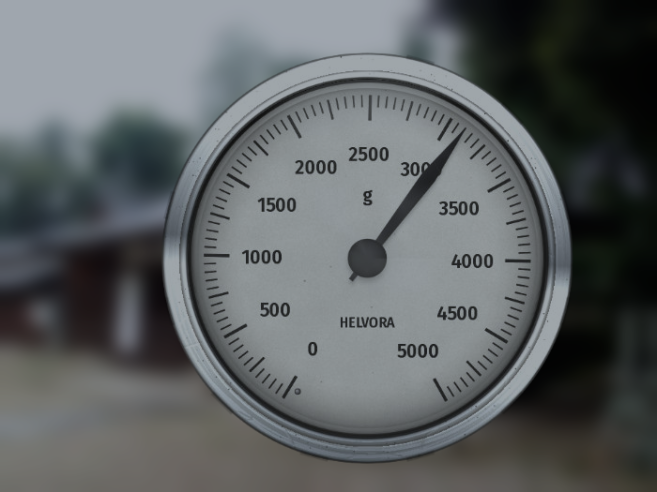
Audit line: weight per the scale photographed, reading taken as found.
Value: 3100 g
